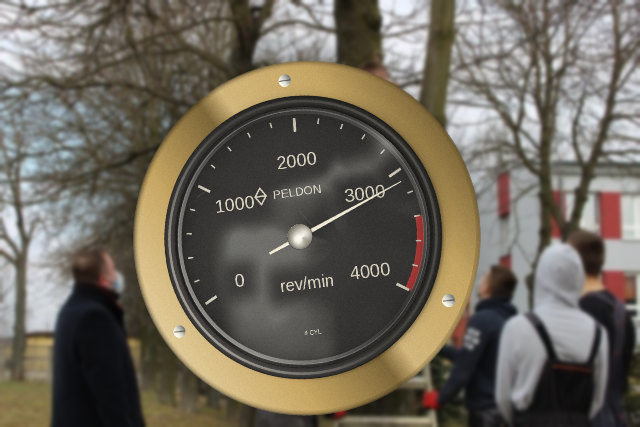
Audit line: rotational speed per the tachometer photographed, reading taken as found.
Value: 3100 rpm
